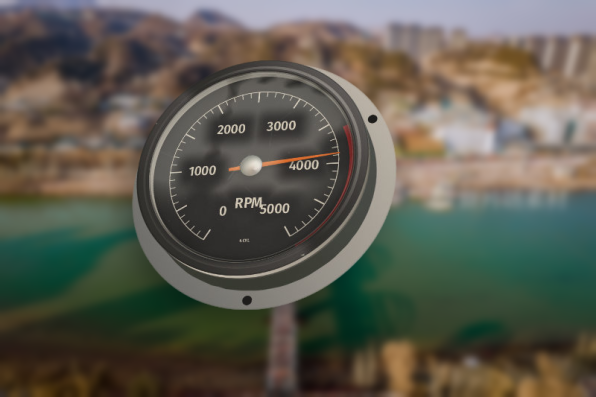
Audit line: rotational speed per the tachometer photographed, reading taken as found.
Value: 3900 rpm
